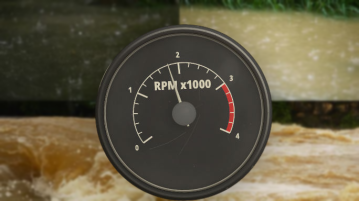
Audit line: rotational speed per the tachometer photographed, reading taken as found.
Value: 1800 rpm
